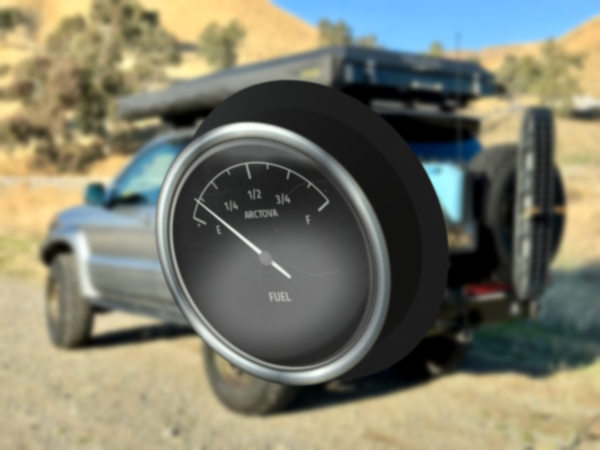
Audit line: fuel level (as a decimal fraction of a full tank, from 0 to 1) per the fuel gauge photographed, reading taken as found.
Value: 0.125
